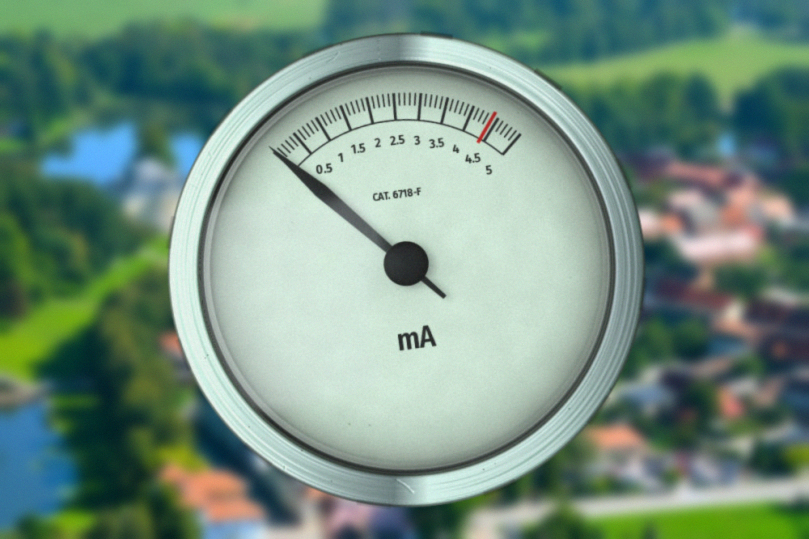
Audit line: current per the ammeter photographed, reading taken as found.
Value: 0 mA
